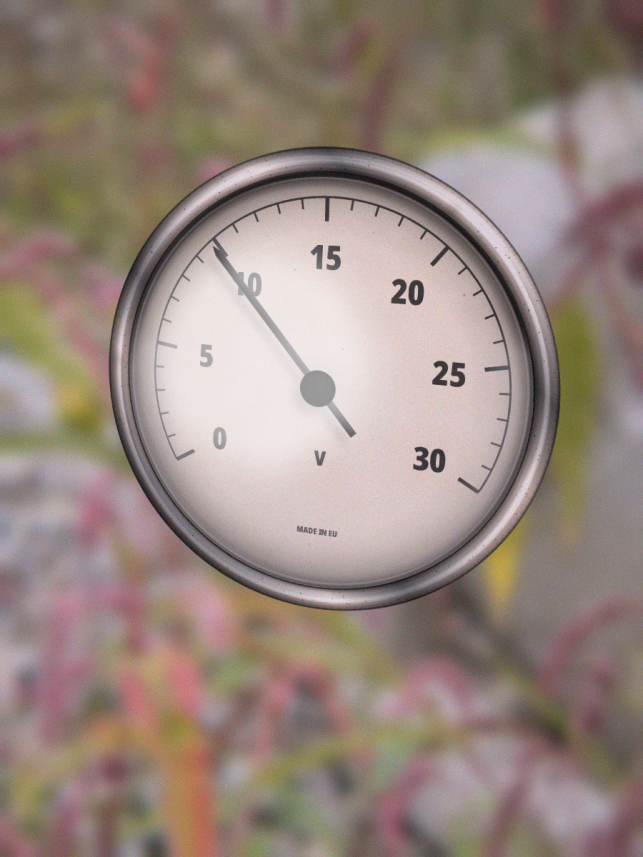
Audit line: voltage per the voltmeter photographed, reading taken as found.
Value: 10 V
